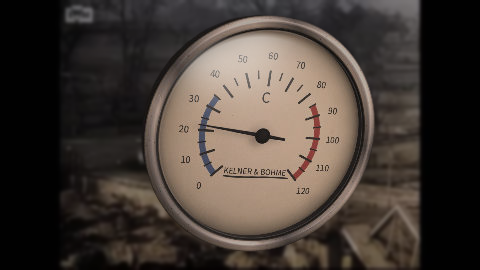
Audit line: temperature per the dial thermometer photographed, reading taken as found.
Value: 22.5 °C
